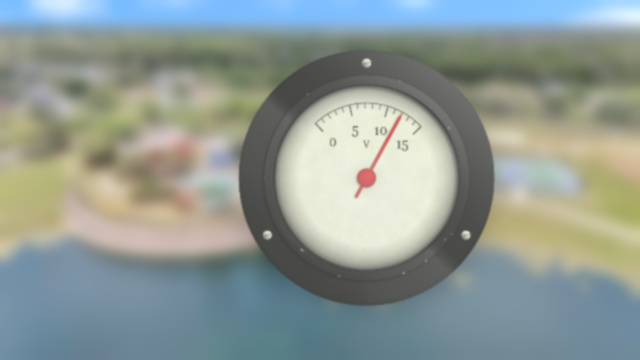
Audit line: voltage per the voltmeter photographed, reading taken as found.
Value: 12 V
